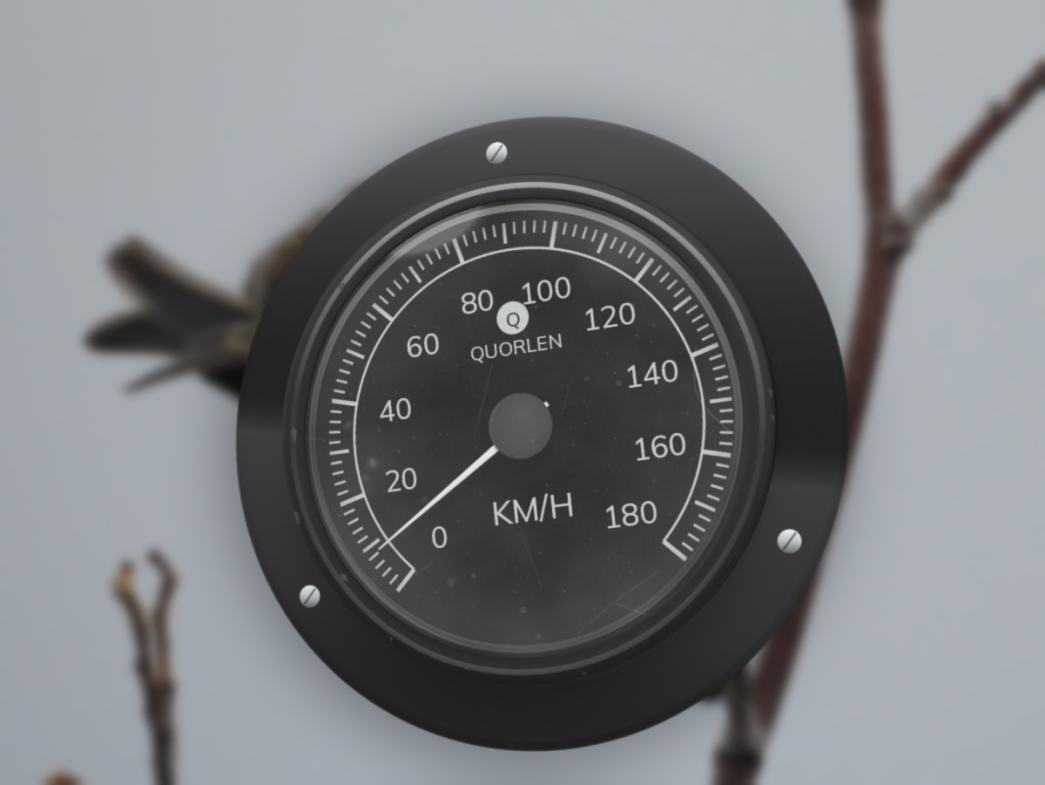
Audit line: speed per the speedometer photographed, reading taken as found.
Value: 8 km/h
